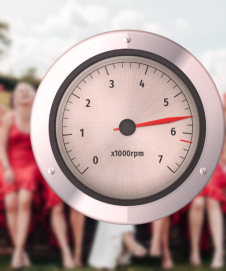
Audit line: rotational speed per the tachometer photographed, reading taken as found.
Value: 5600 rpm
